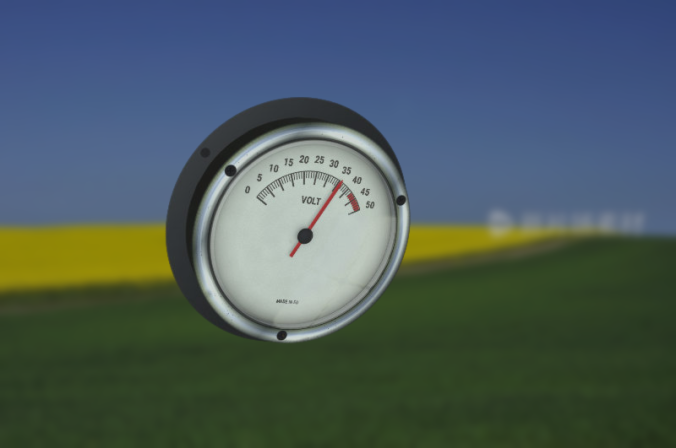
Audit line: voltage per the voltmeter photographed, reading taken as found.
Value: 35 V
